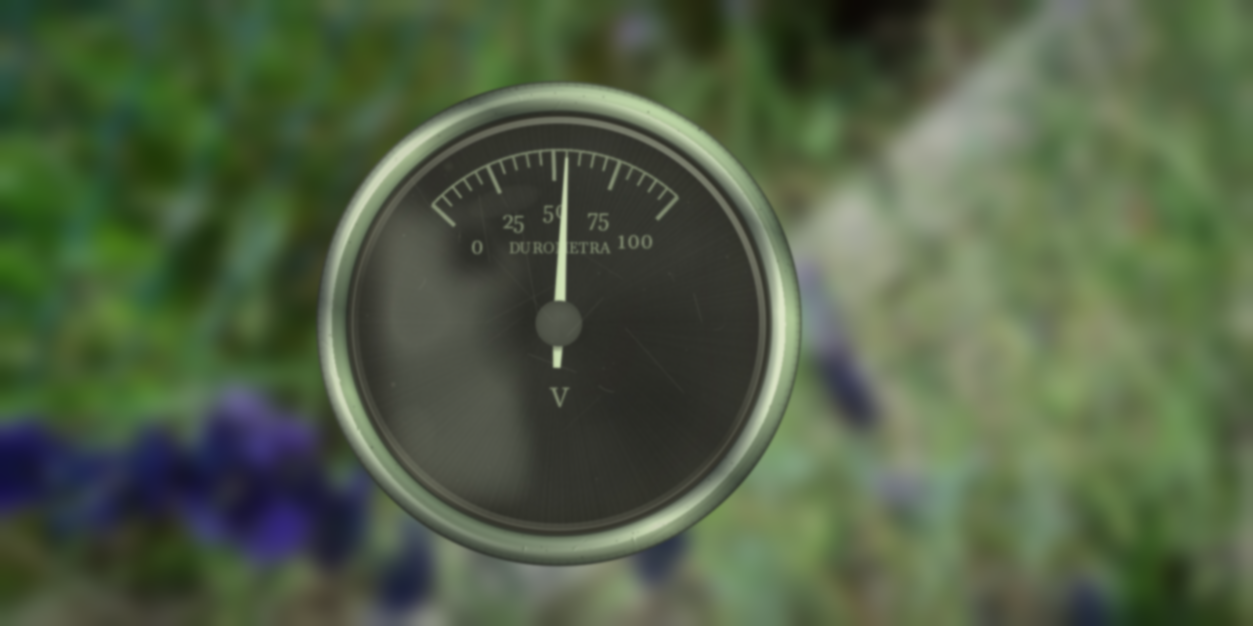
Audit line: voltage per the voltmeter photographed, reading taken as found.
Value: 55 V
